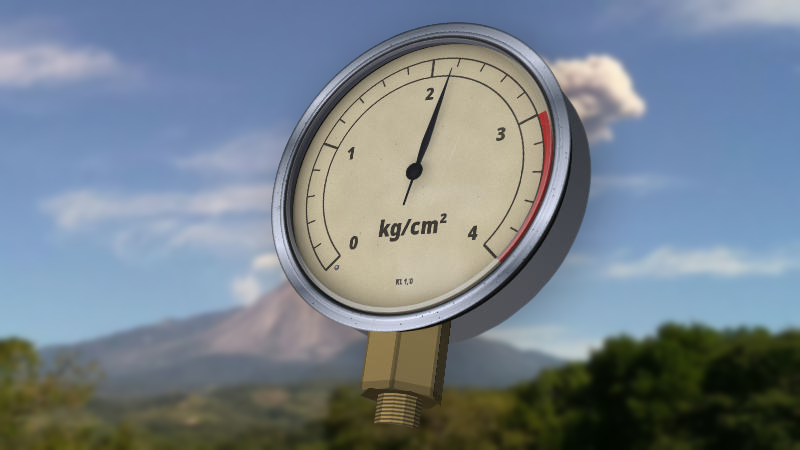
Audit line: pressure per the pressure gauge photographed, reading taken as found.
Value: 2.2 kg/cm²
